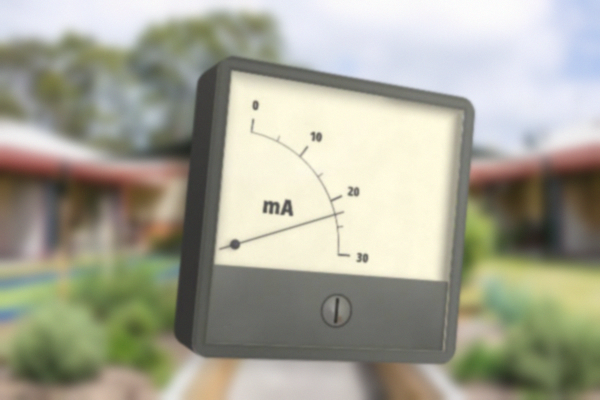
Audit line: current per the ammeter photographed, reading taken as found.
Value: 22.5 mA
